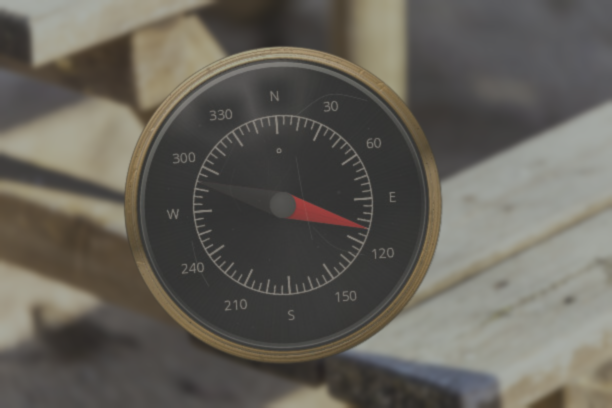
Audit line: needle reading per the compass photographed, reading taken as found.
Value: 110 °
